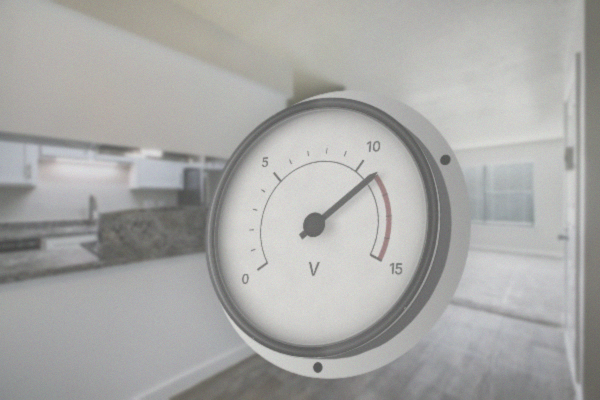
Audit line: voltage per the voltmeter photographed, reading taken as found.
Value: 11 V
